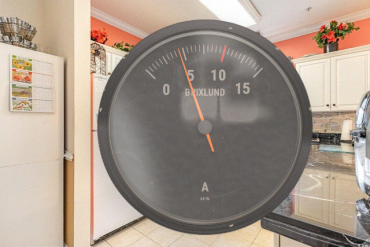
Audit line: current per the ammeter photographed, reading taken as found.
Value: 4.5 A
